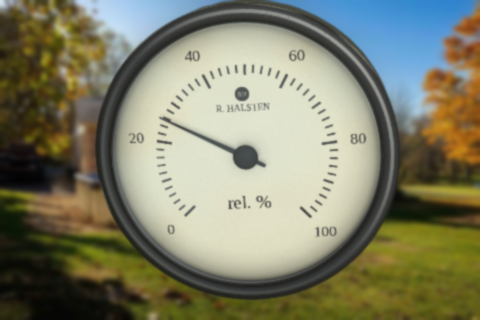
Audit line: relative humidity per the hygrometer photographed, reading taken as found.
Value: 26 %
